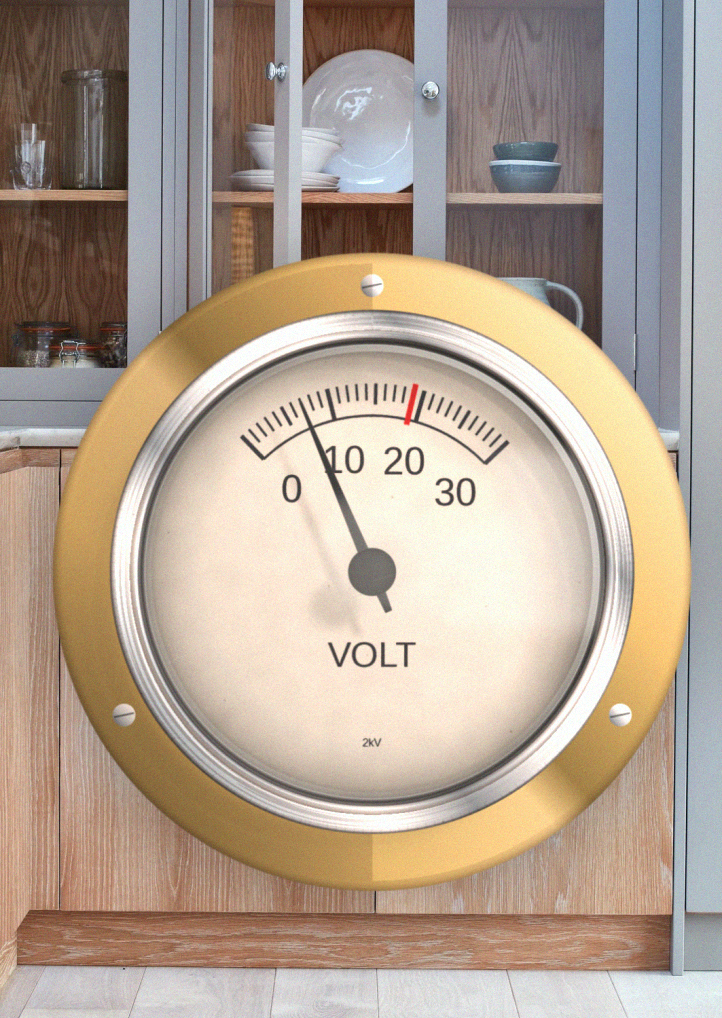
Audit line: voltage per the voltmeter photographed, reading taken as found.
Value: 7 V
